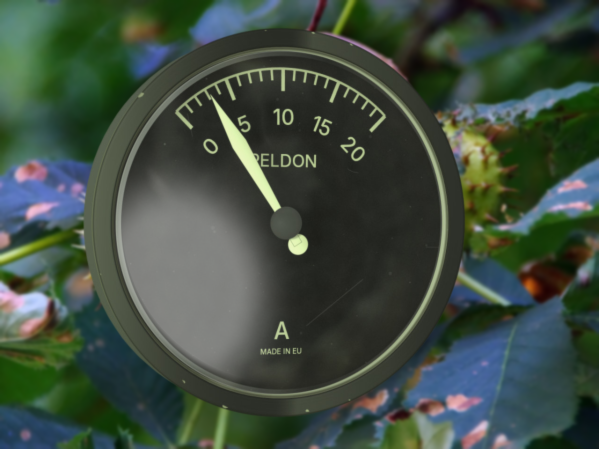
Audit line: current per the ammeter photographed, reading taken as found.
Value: 3 A
